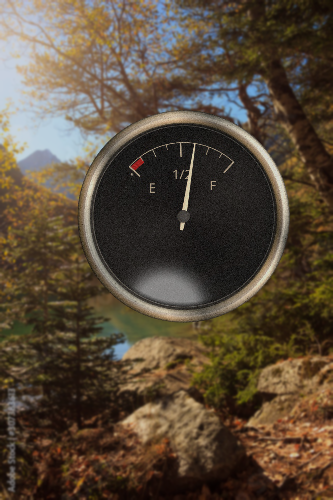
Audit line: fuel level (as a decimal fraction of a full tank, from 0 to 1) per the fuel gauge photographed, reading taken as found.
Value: 0.625
